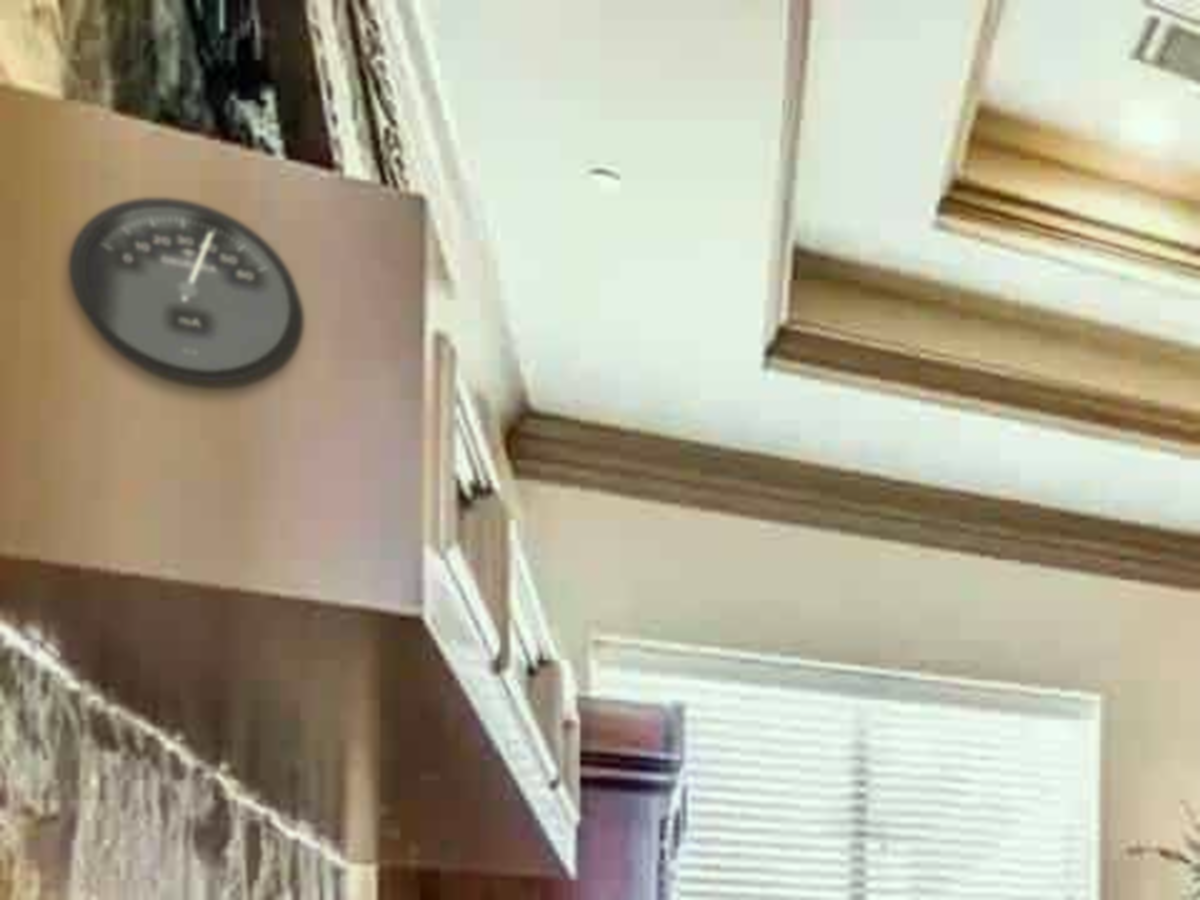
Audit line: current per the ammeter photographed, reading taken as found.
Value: 40 mA
